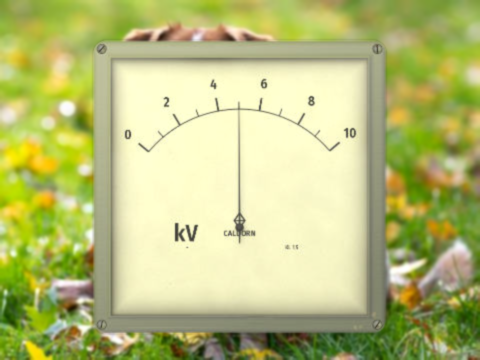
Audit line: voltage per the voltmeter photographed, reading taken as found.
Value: 5 kV
